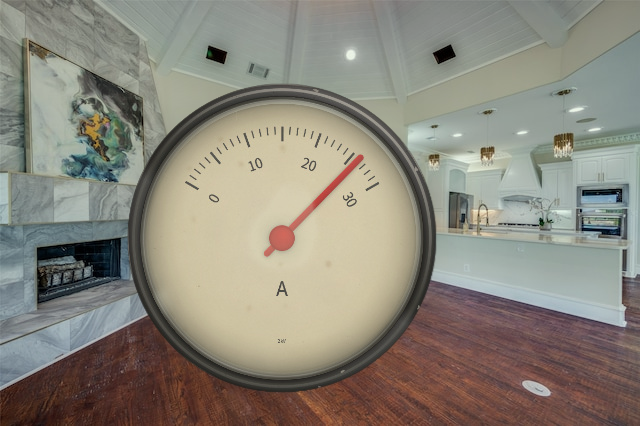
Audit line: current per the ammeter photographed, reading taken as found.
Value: 26 A
